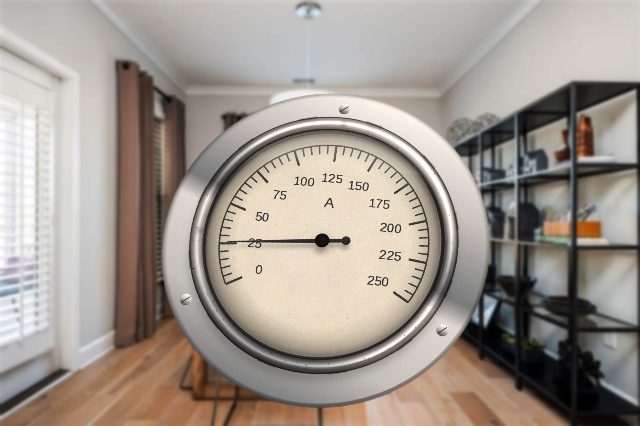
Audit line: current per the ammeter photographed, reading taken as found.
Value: 25 A
